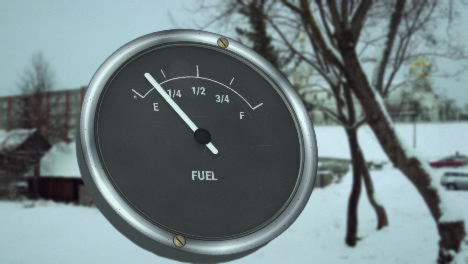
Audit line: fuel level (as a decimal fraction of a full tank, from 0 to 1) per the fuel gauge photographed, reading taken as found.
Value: 0.125
